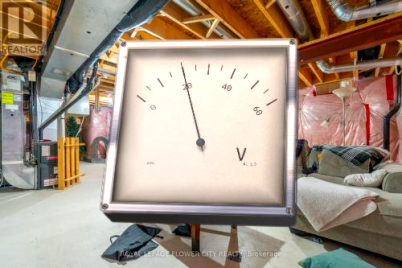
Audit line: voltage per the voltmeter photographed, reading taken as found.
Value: 20 V
